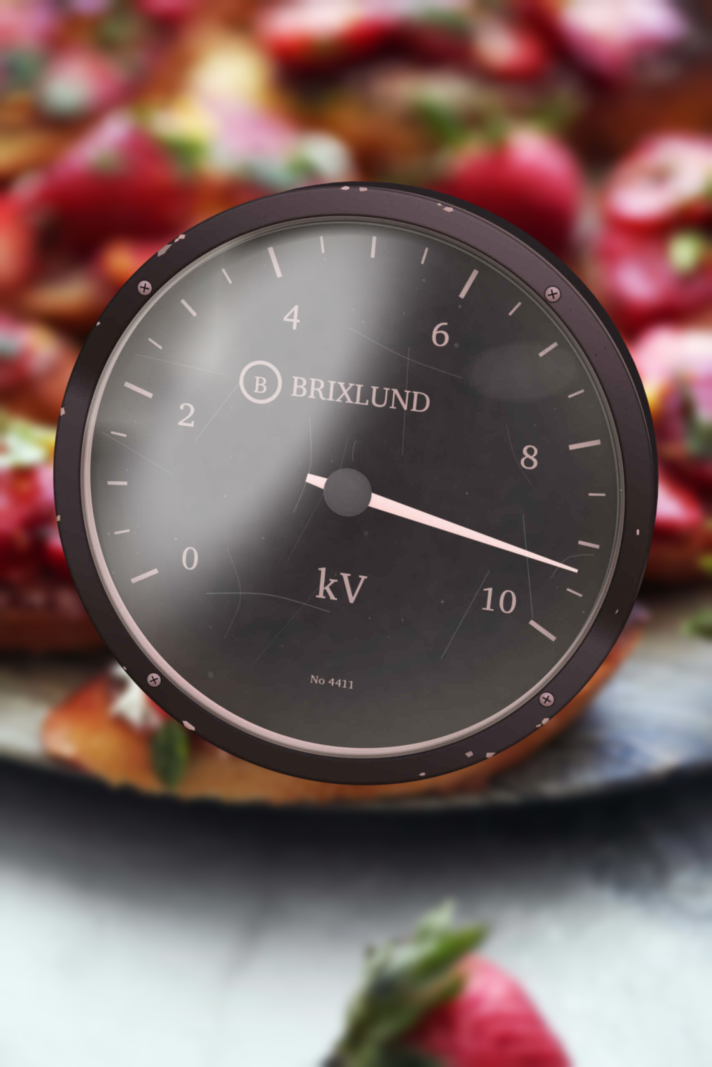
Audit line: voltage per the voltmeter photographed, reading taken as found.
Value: 9.25 kV
